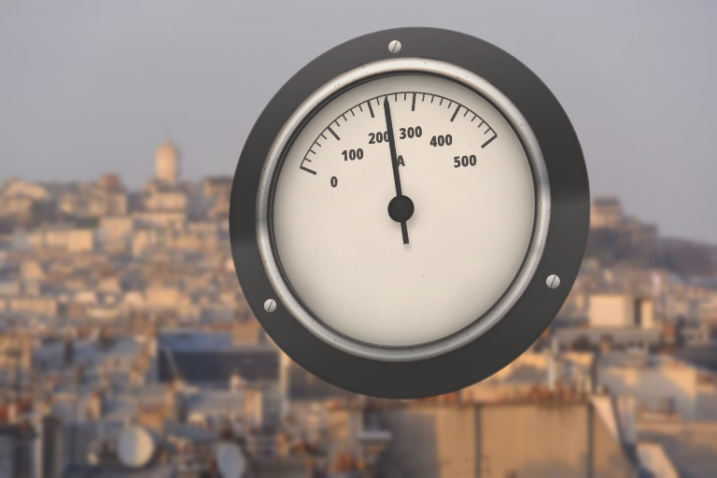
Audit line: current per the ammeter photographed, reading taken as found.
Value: 240 A
